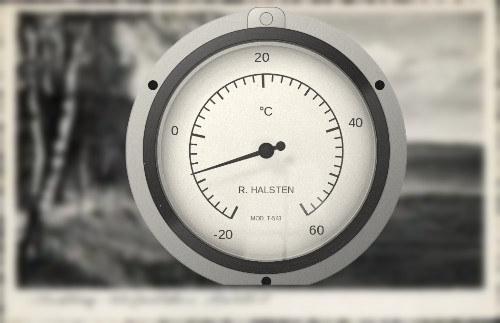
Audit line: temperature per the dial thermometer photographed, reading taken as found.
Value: -8 °C
